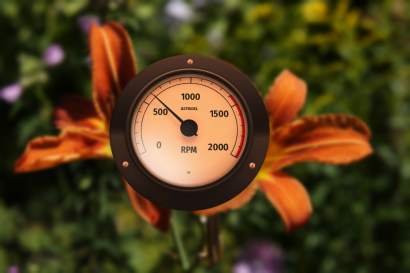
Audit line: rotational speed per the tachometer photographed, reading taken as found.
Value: 600 rpm
